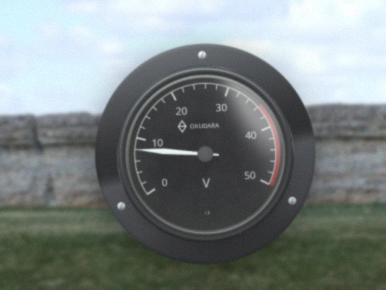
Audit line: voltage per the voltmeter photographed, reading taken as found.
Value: 8 V
